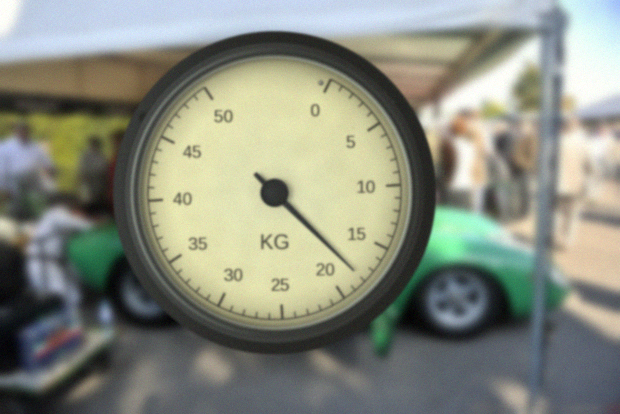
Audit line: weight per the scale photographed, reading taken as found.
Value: 18 kg
